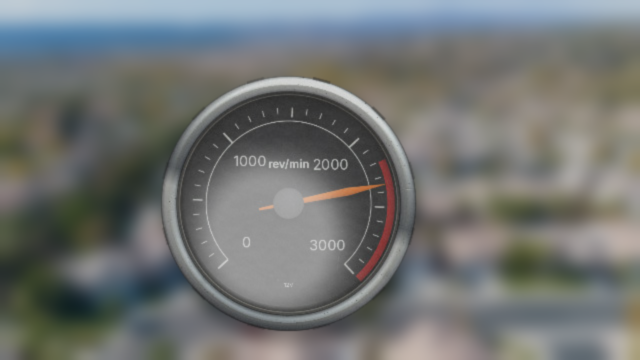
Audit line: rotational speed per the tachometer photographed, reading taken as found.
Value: 2350 rpm
